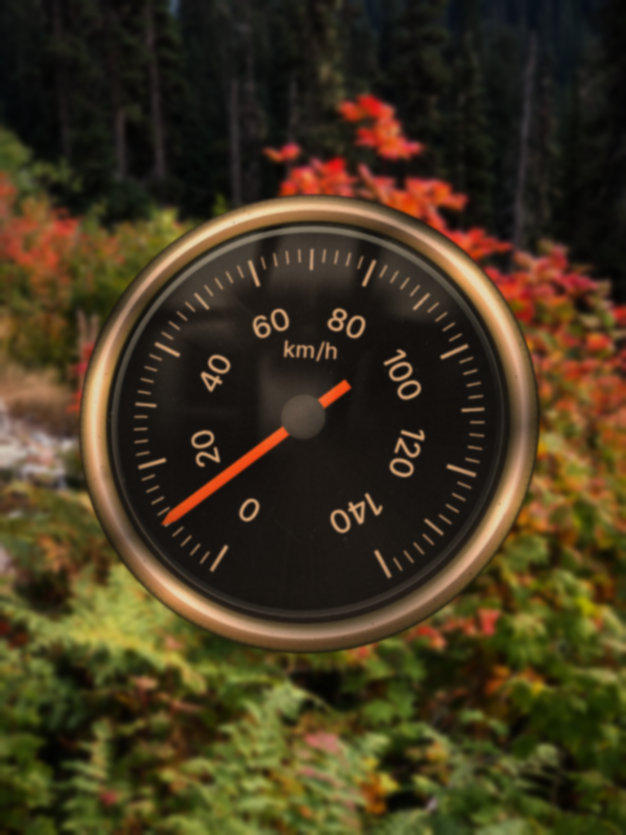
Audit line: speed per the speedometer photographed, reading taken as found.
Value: 10 km/h
